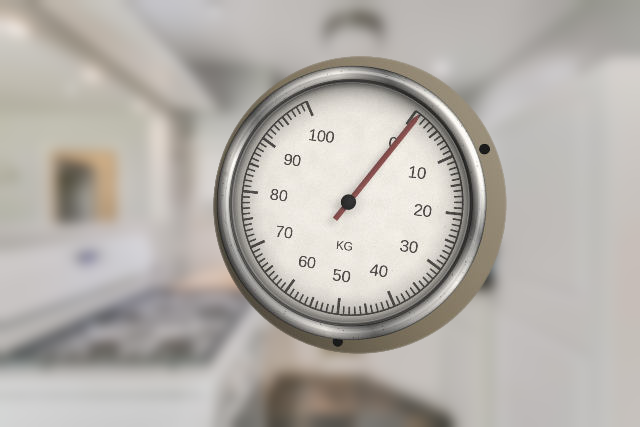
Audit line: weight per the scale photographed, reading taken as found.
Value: 1 kg
